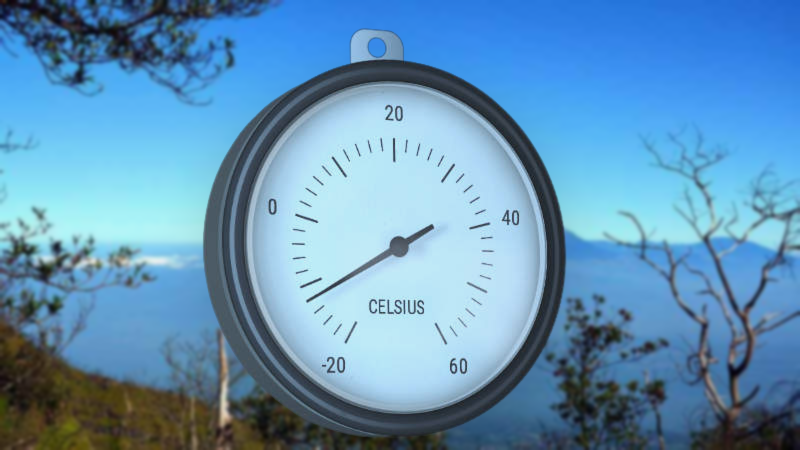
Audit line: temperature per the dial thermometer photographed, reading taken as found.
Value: -12 °C
